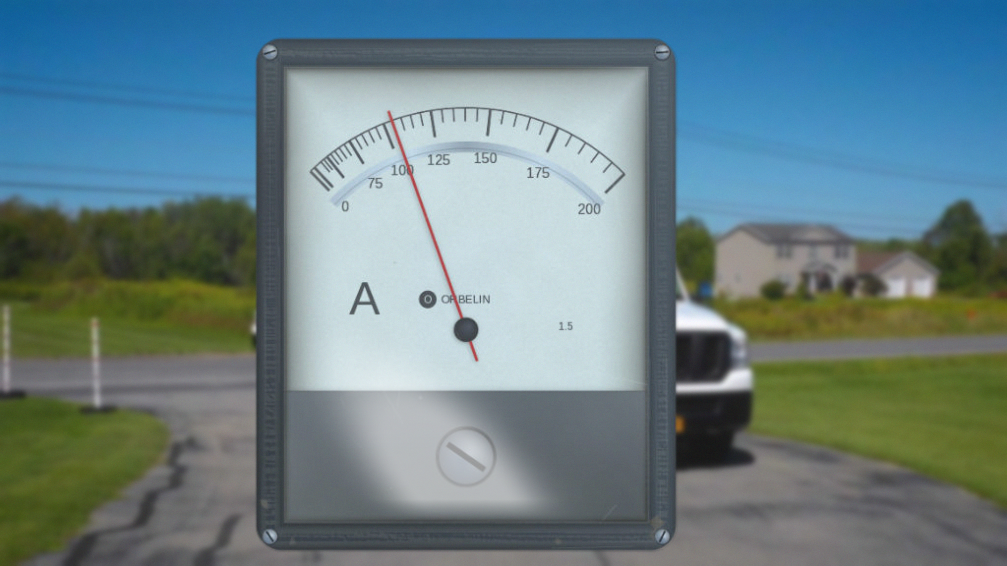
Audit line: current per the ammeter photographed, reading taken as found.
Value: 105 A
